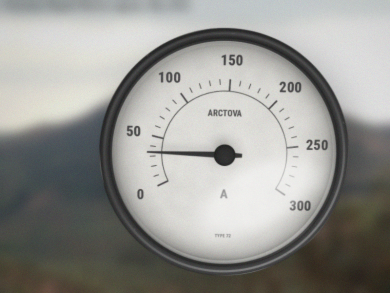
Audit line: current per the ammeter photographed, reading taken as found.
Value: 35 A
